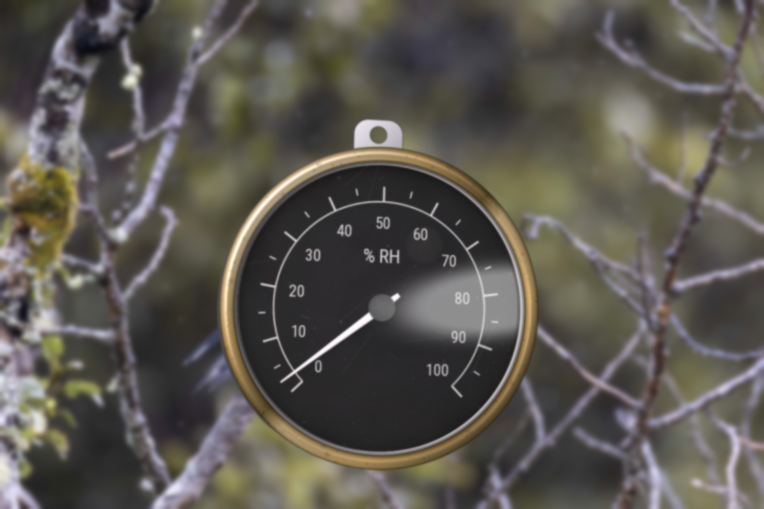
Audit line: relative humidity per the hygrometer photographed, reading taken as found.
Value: 2.5 %
